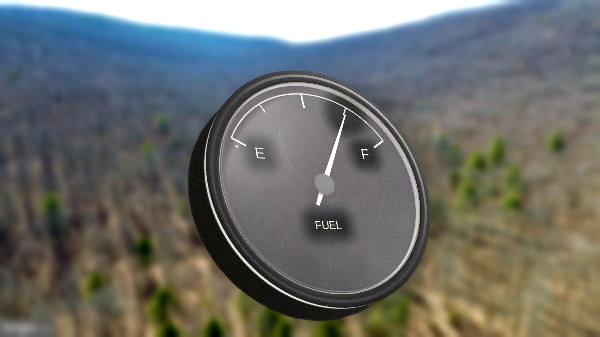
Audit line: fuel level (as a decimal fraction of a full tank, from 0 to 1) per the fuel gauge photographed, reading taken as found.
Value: 0.75
